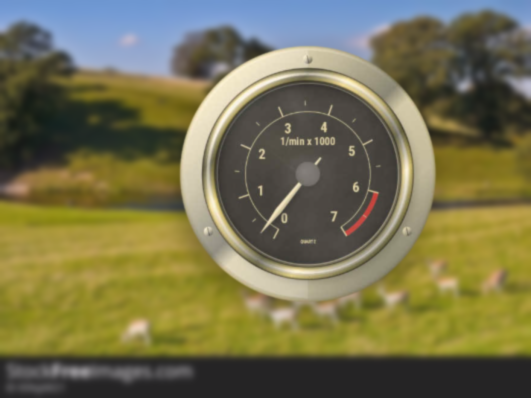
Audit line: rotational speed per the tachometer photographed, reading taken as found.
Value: 250 rpm
